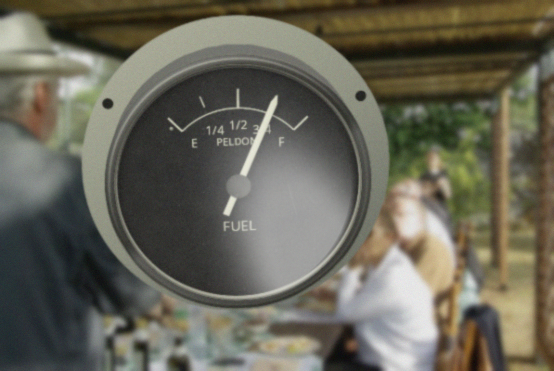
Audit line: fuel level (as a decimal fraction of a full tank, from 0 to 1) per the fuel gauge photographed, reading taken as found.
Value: 0.75
